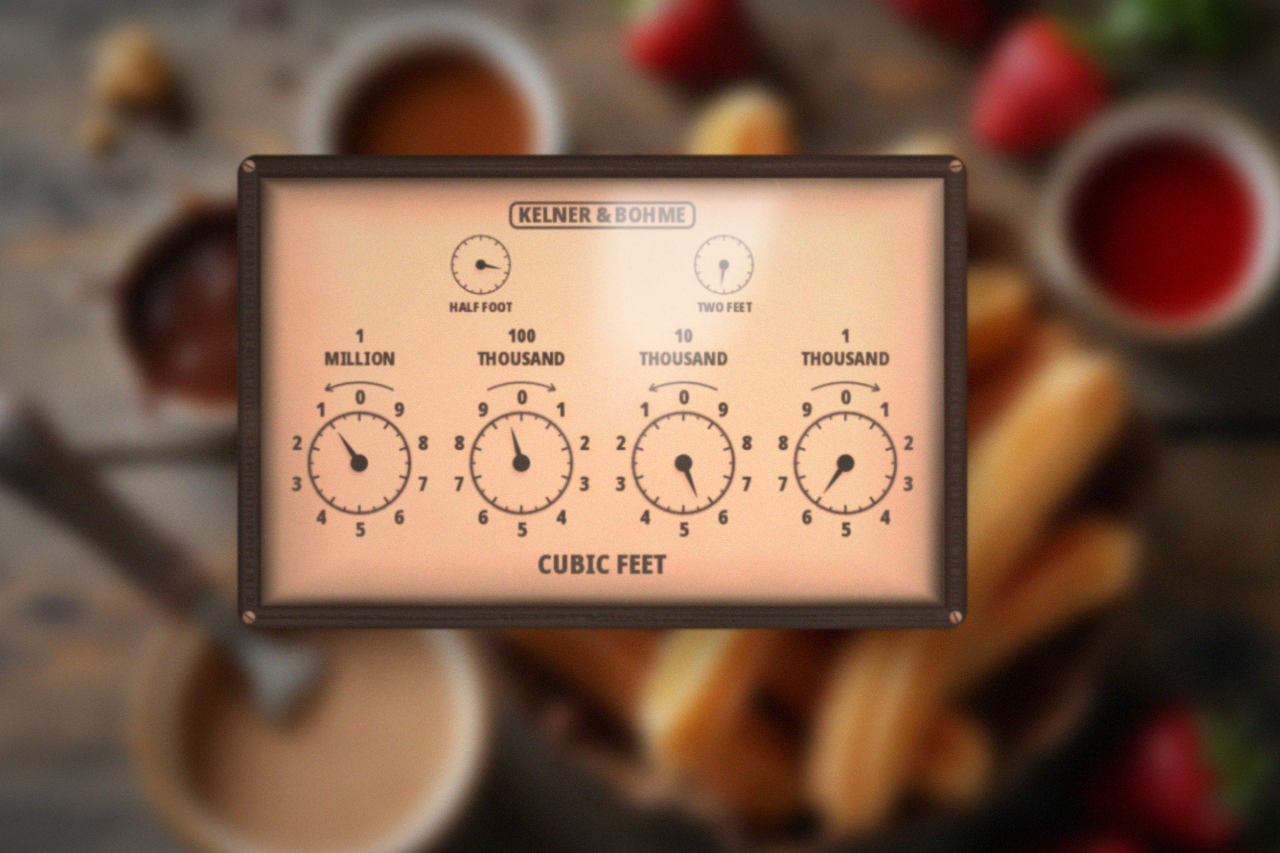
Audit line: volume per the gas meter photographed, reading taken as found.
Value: 95600 ft³
